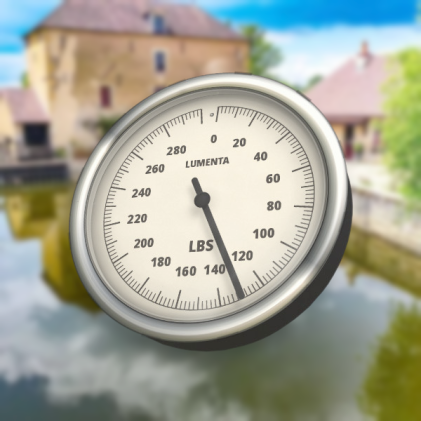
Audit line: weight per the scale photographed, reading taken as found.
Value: 130 lb
